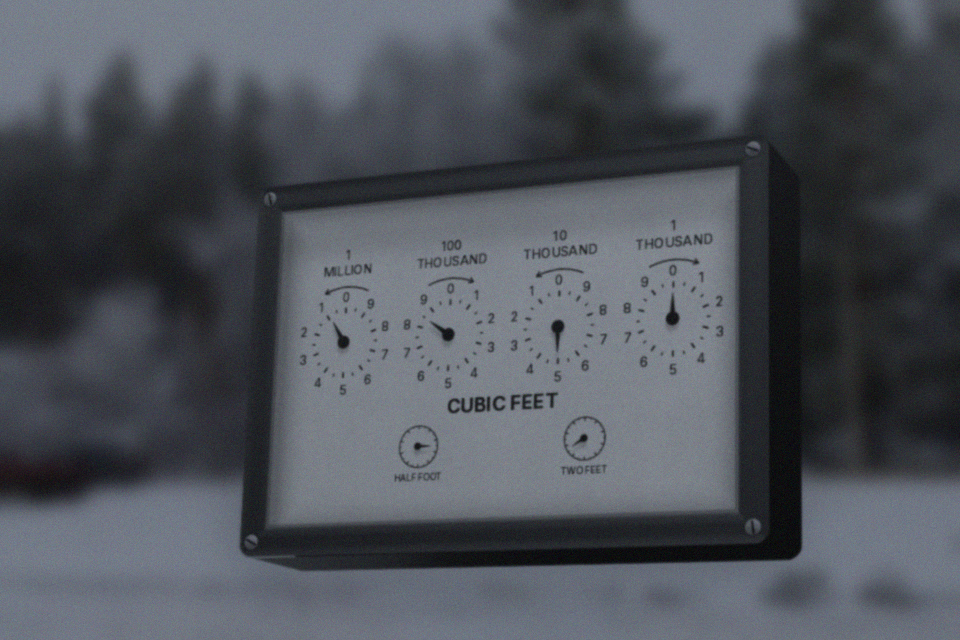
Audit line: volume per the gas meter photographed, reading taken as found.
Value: 85000 ft³
